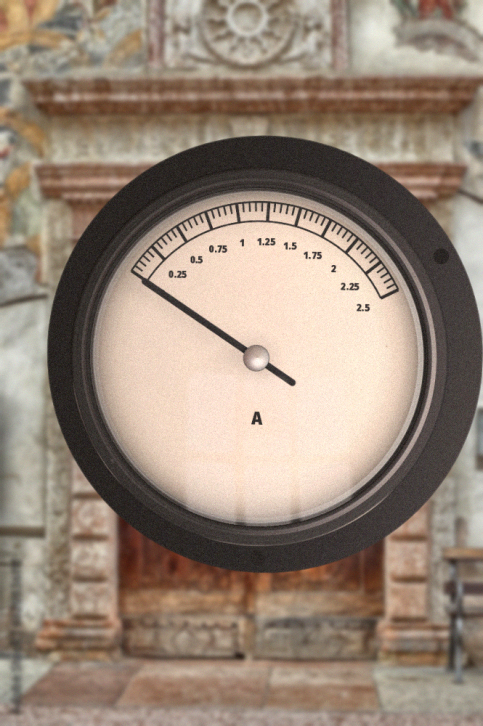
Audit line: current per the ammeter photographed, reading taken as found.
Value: 0 A
